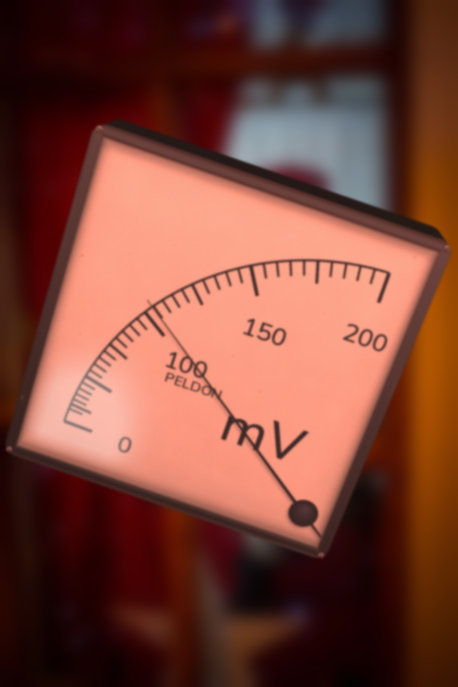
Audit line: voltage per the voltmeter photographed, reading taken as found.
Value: 105 mV
